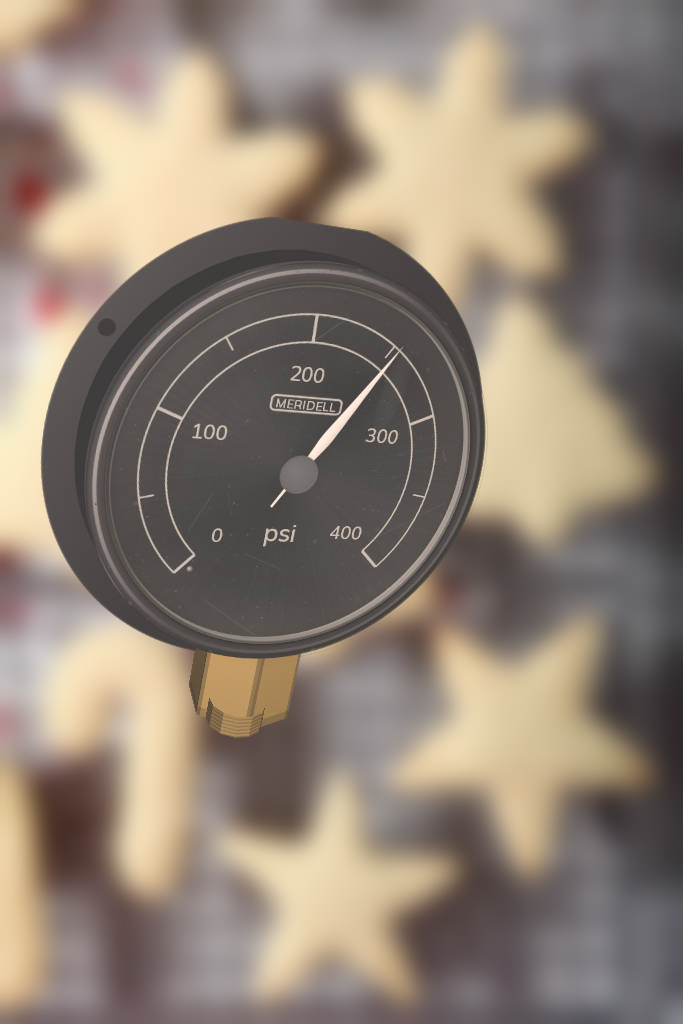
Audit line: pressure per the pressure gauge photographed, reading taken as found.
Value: 250 psi
